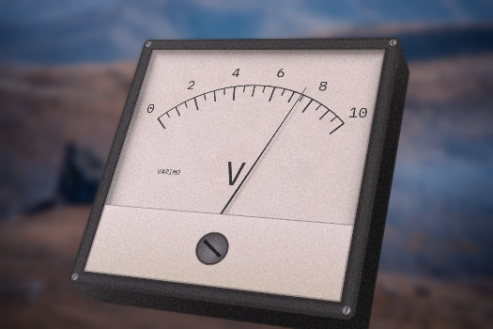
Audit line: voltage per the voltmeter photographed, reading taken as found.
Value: 7.5 V
